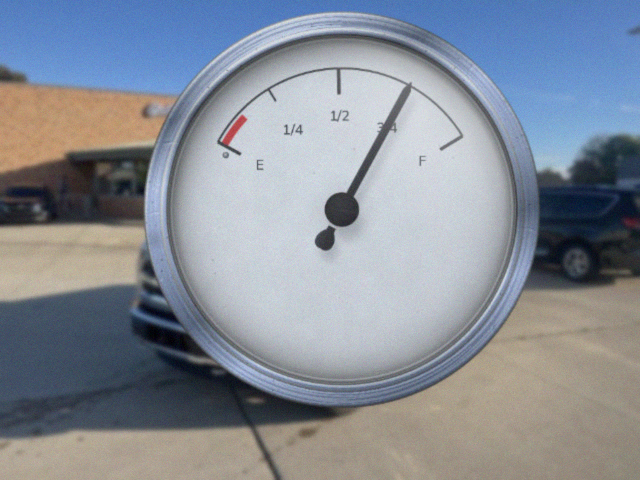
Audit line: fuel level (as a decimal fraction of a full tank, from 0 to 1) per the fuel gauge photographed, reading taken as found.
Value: 0.75
